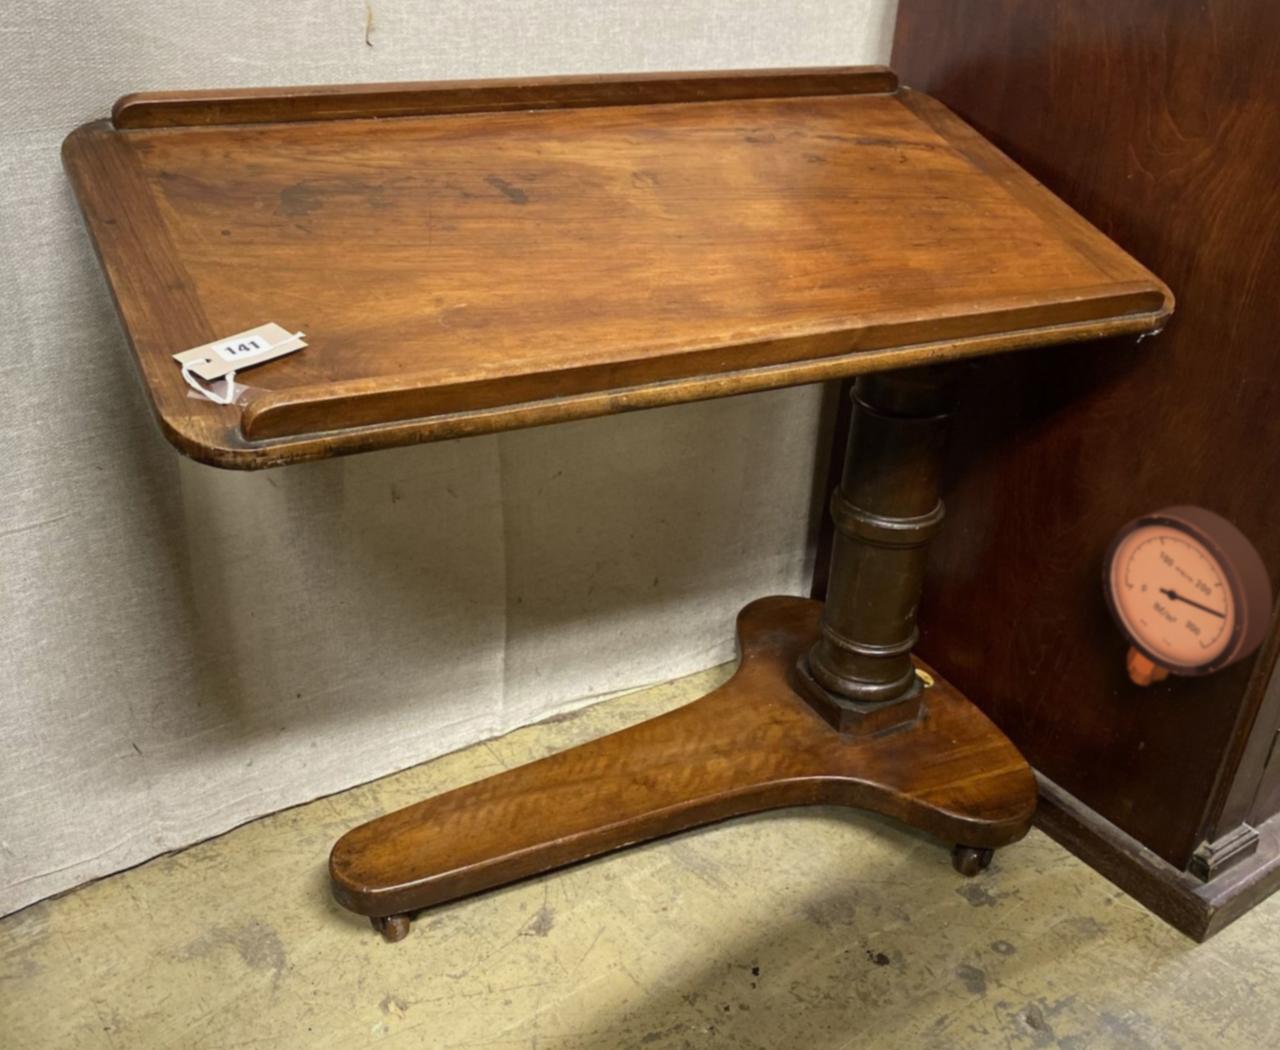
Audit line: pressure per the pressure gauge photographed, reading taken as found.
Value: 240 psi
